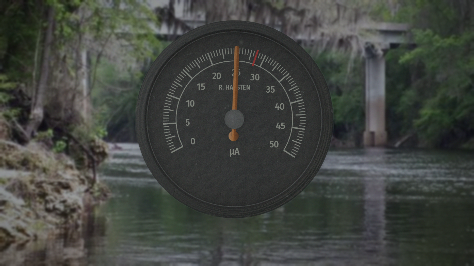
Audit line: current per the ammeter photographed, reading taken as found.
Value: 25 µA
